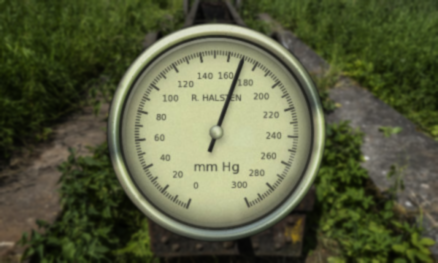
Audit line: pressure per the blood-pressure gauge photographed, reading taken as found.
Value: 170 mmHg
